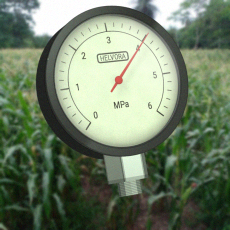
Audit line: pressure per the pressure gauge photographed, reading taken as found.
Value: 4 MPa
